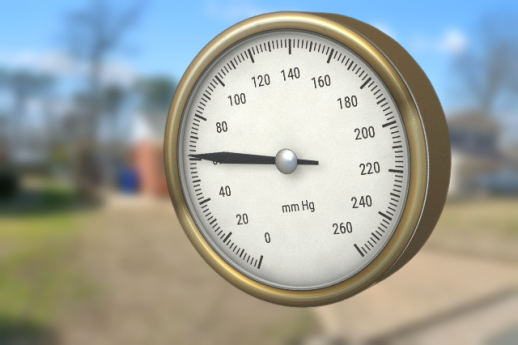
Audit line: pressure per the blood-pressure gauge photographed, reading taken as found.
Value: 62 mmHg
